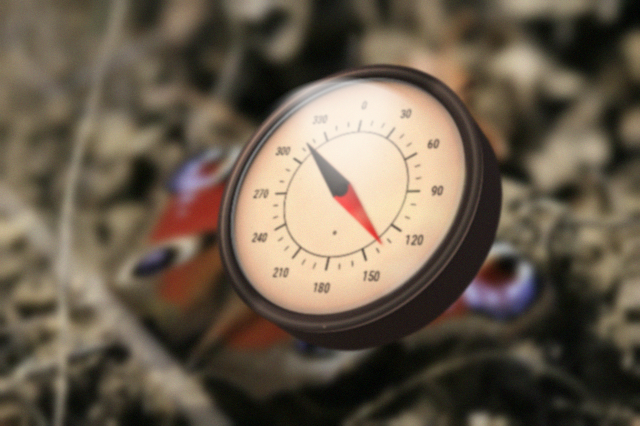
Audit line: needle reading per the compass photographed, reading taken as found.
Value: 135 °
